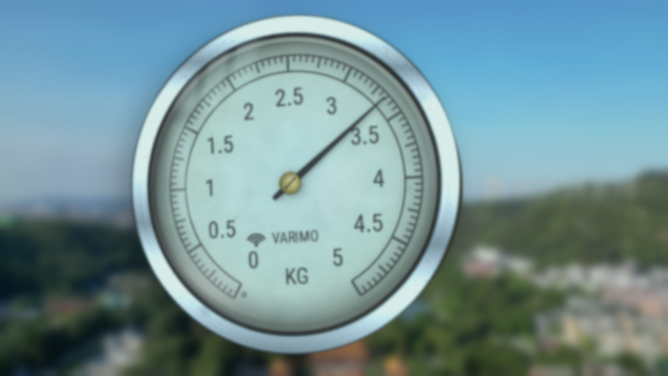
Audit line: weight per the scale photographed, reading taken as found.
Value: 3.35 kg
